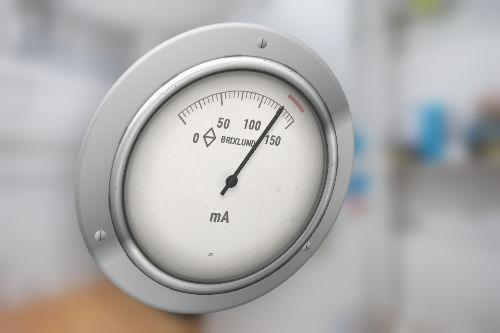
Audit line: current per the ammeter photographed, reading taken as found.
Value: 125 mA
